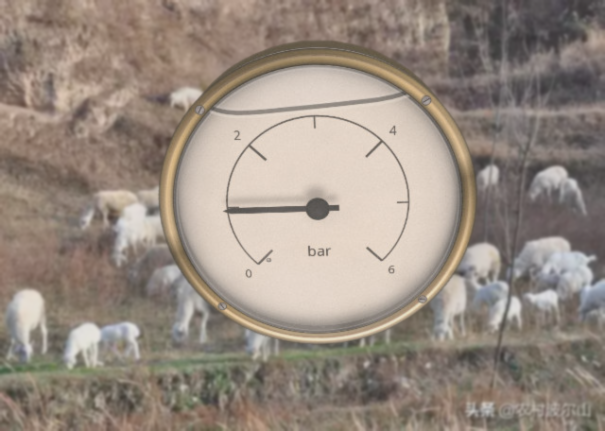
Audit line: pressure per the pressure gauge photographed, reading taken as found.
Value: 1 bar
